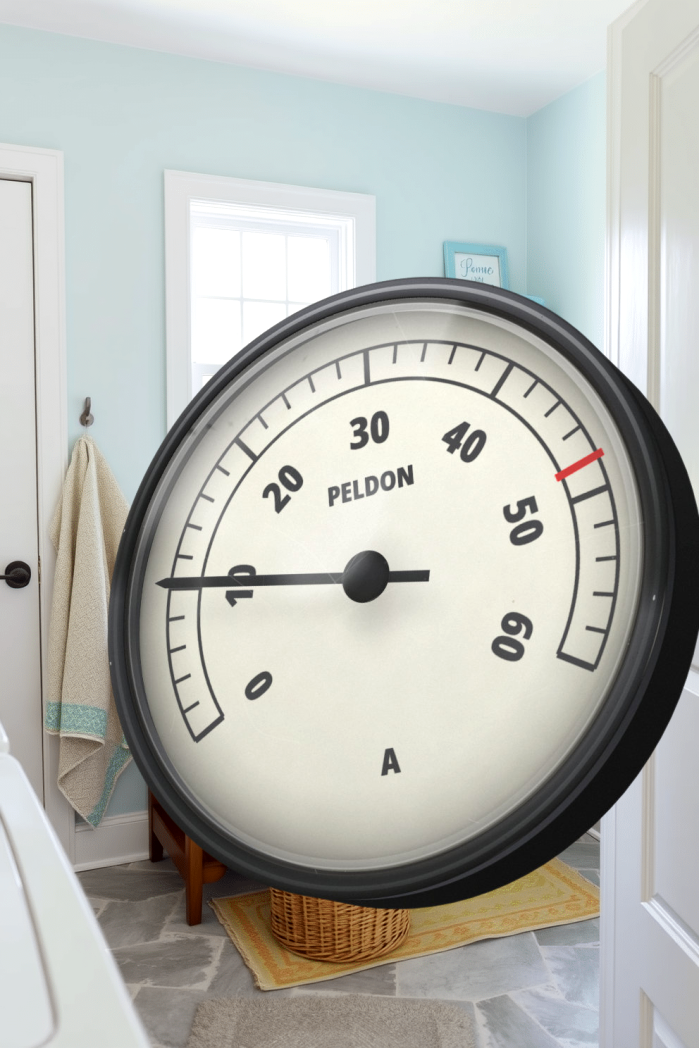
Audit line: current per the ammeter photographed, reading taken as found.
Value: 10 A
